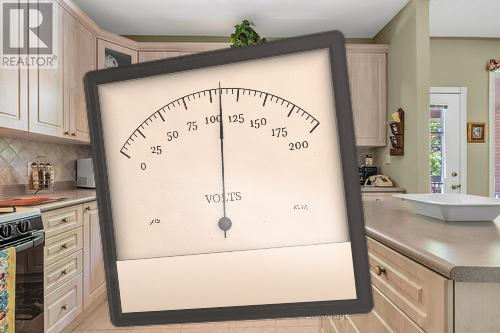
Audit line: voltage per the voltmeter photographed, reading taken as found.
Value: 110 V
